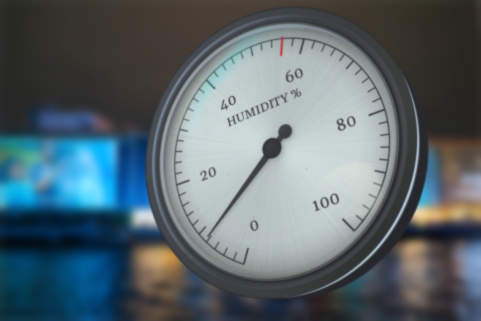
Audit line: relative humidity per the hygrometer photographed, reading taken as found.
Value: 8 %
